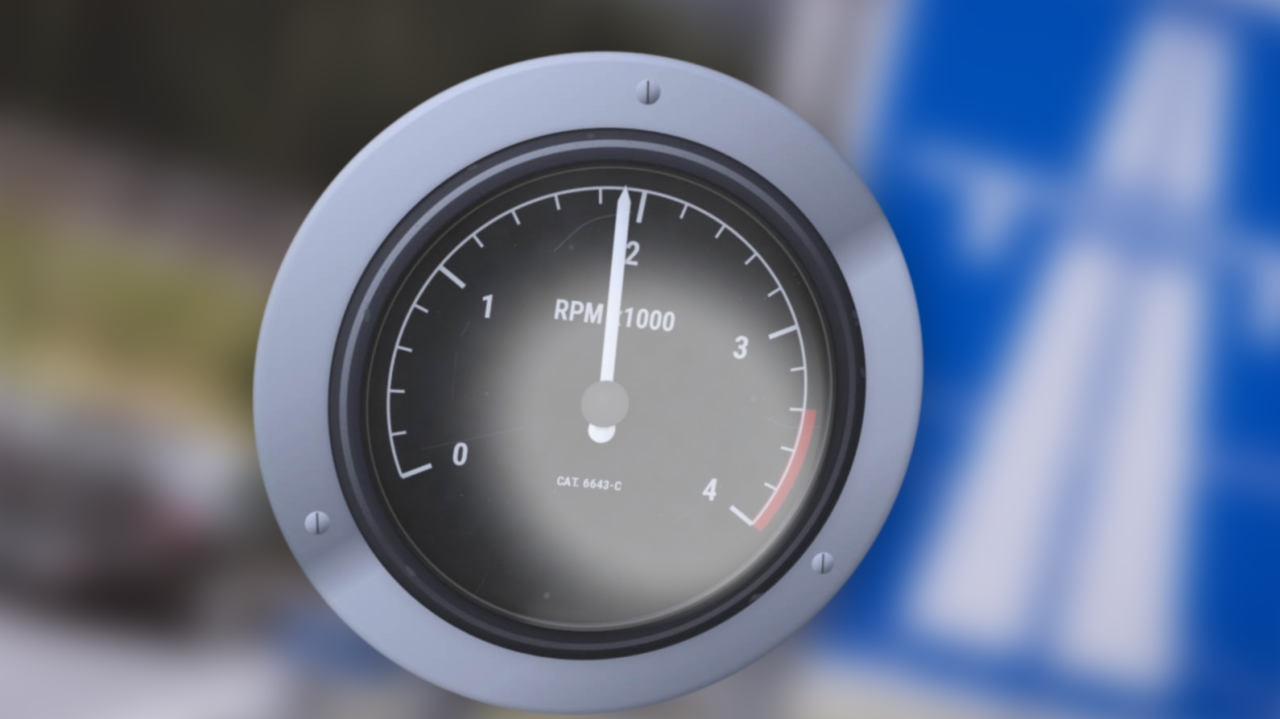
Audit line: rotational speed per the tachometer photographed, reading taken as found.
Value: 1900 rpm
